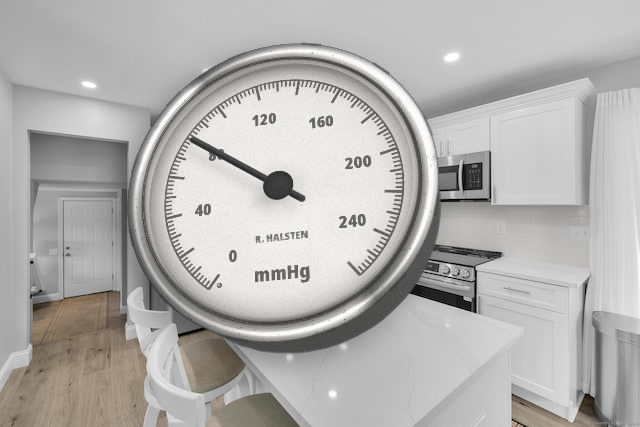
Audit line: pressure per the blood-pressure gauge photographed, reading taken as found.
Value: 80 mmHg
